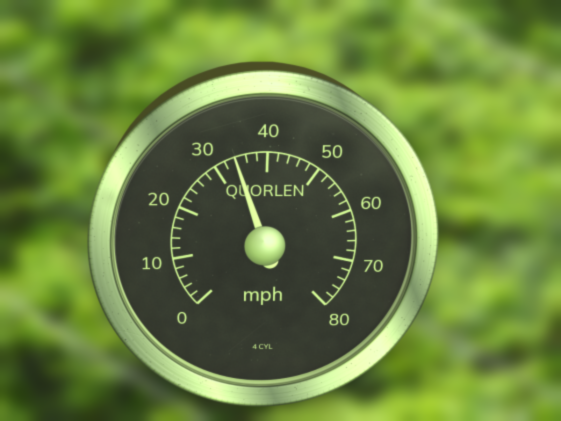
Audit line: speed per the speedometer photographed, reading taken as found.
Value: 34 mph
